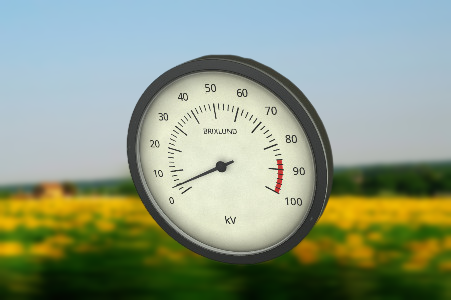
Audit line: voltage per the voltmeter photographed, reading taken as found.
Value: 4 kV
